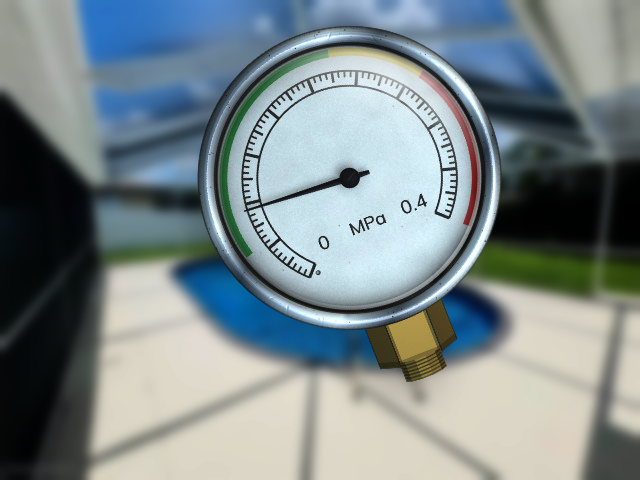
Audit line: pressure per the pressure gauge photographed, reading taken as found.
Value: 0.075 MPa
